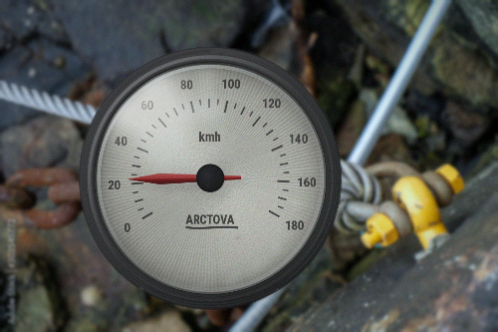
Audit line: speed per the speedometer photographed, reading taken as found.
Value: 22.5 km/h
